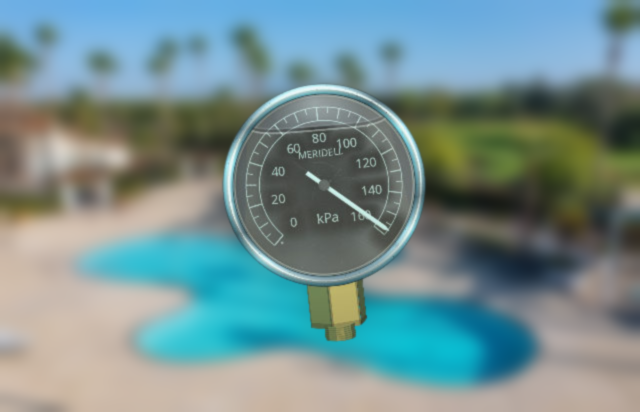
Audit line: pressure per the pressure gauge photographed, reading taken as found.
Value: 157.5 kPa
